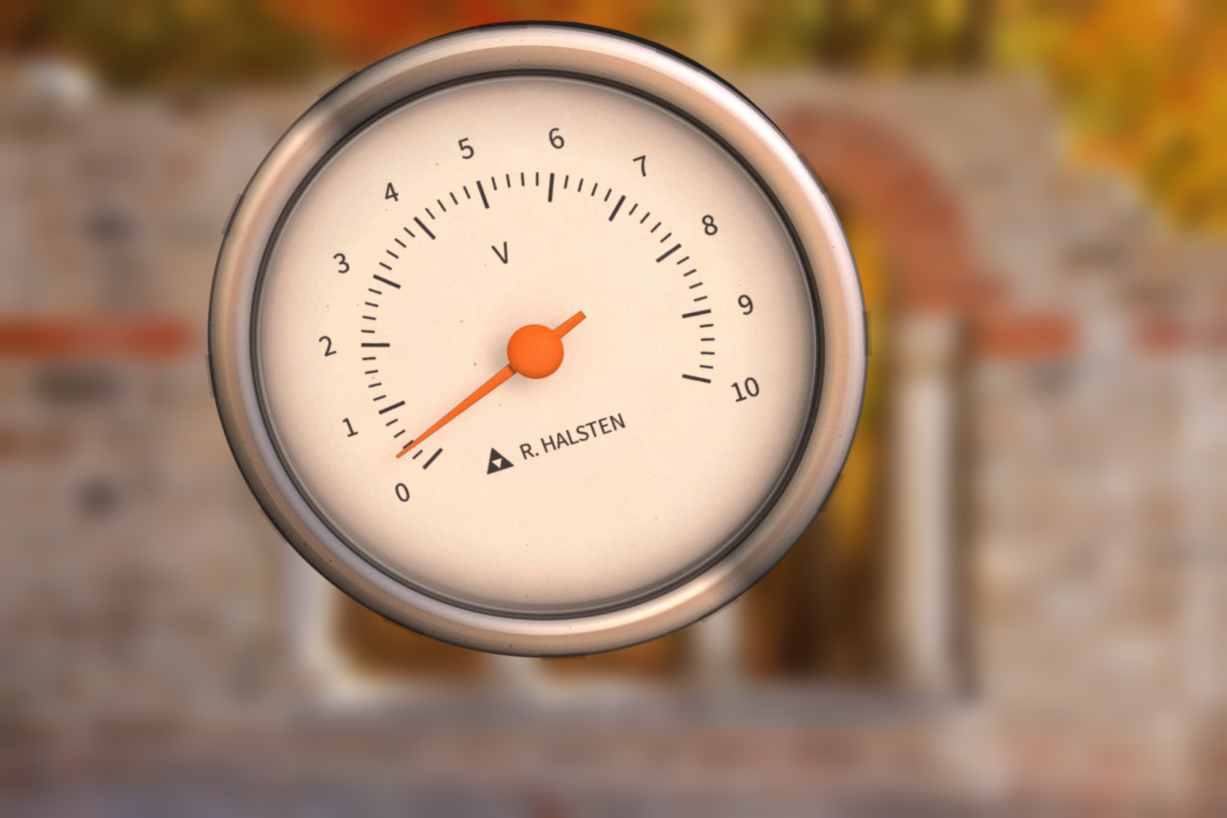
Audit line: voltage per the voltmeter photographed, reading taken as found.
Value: 0.4 V
